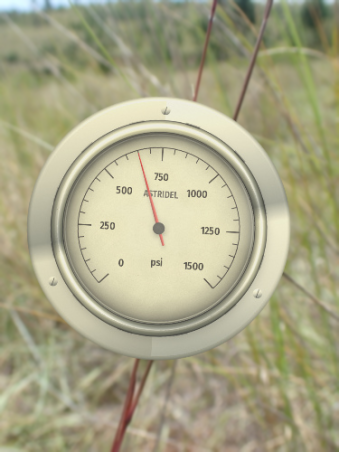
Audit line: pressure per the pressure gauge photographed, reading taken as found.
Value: 650 psi
